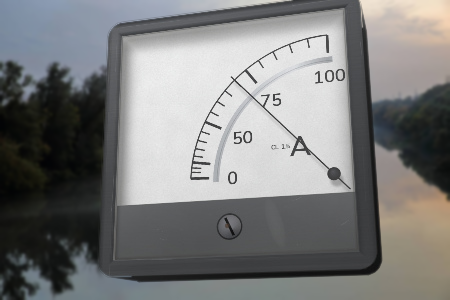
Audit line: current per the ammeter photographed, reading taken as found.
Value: 70 A
